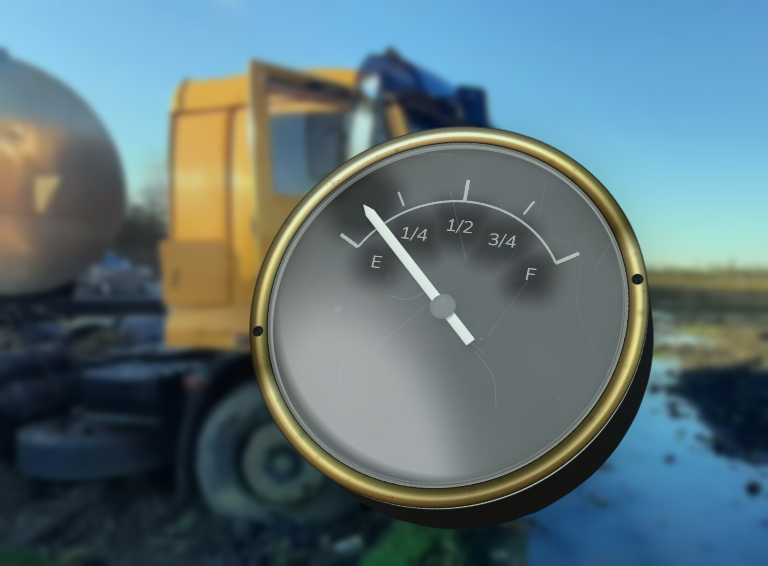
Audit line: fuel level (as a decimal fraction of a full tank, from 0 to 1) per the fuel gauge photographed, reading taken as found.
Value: 0.125
